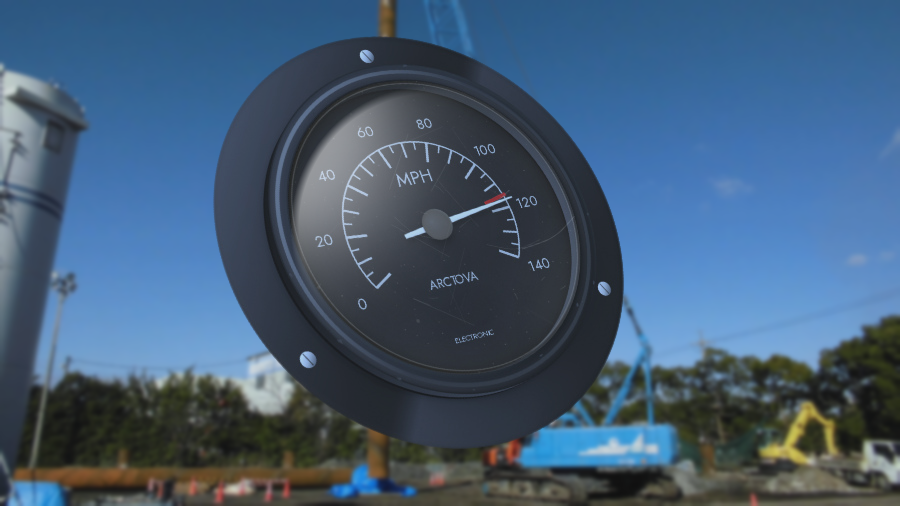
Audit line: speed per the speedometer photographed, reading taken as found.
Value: 117.5 mph
